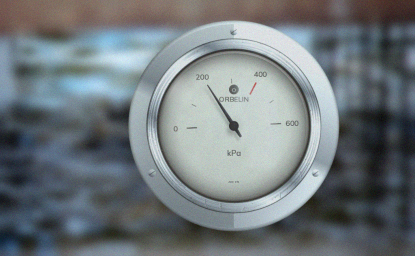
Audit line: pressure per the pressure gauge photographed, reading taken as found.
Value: 200 kPa
